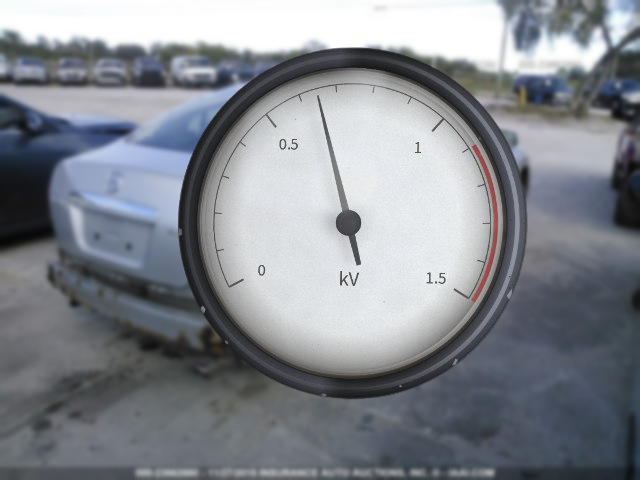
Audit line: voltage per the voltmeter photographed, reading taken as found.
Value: 0.65 kV
